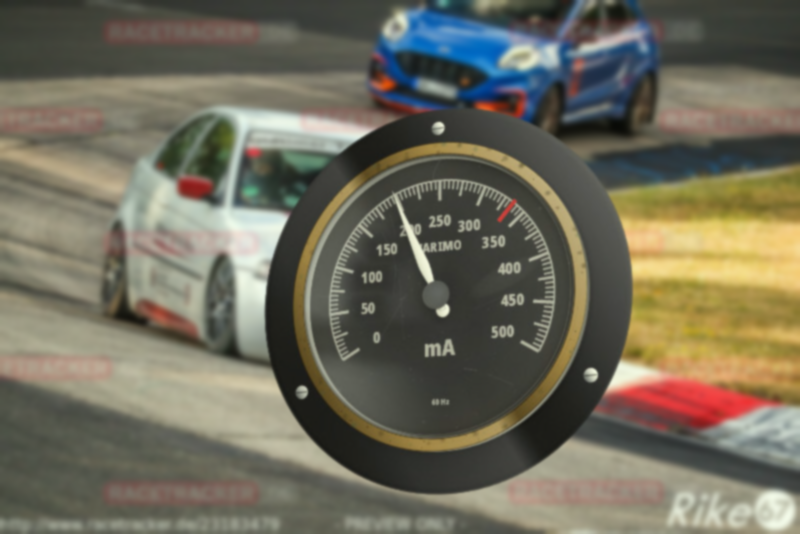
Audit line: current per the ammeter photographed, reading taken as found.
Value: 200 mA
